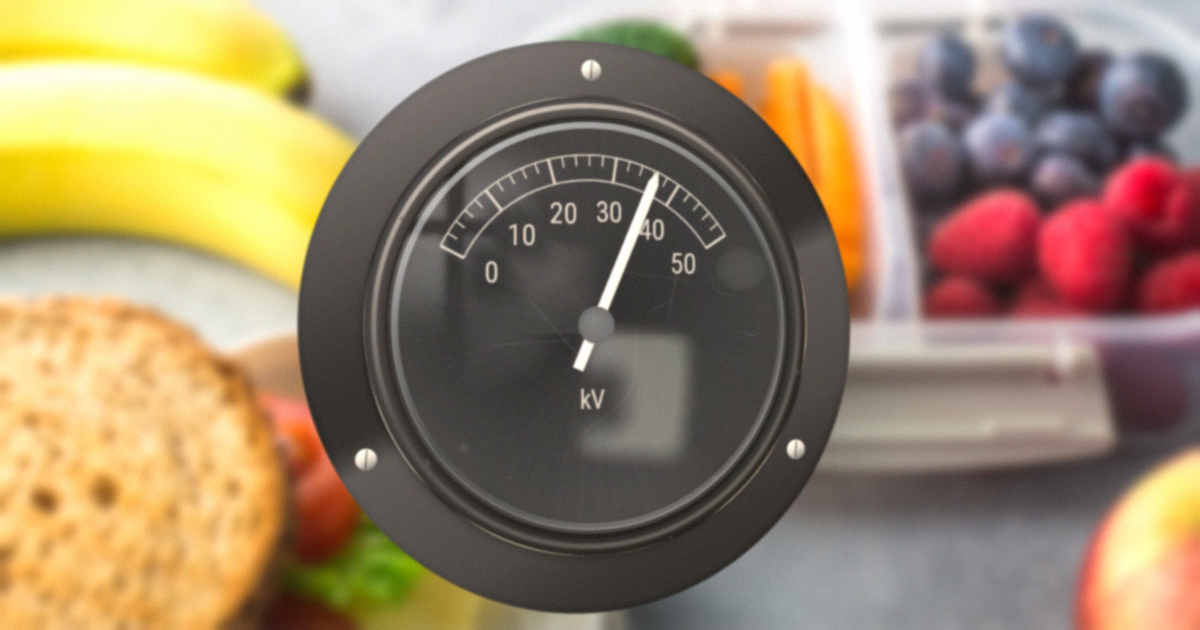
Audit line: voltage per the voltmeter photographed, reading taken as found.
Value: 36 kV
